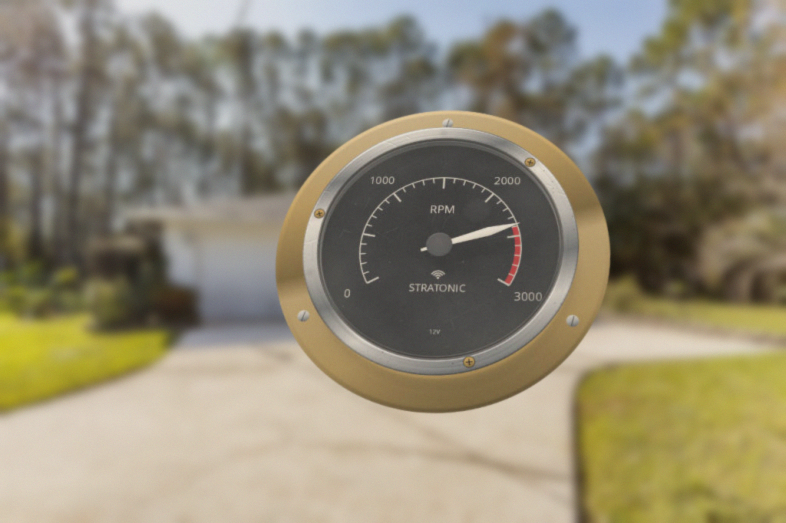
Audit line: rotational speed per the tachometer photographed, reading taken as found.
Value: 2400 rpm
